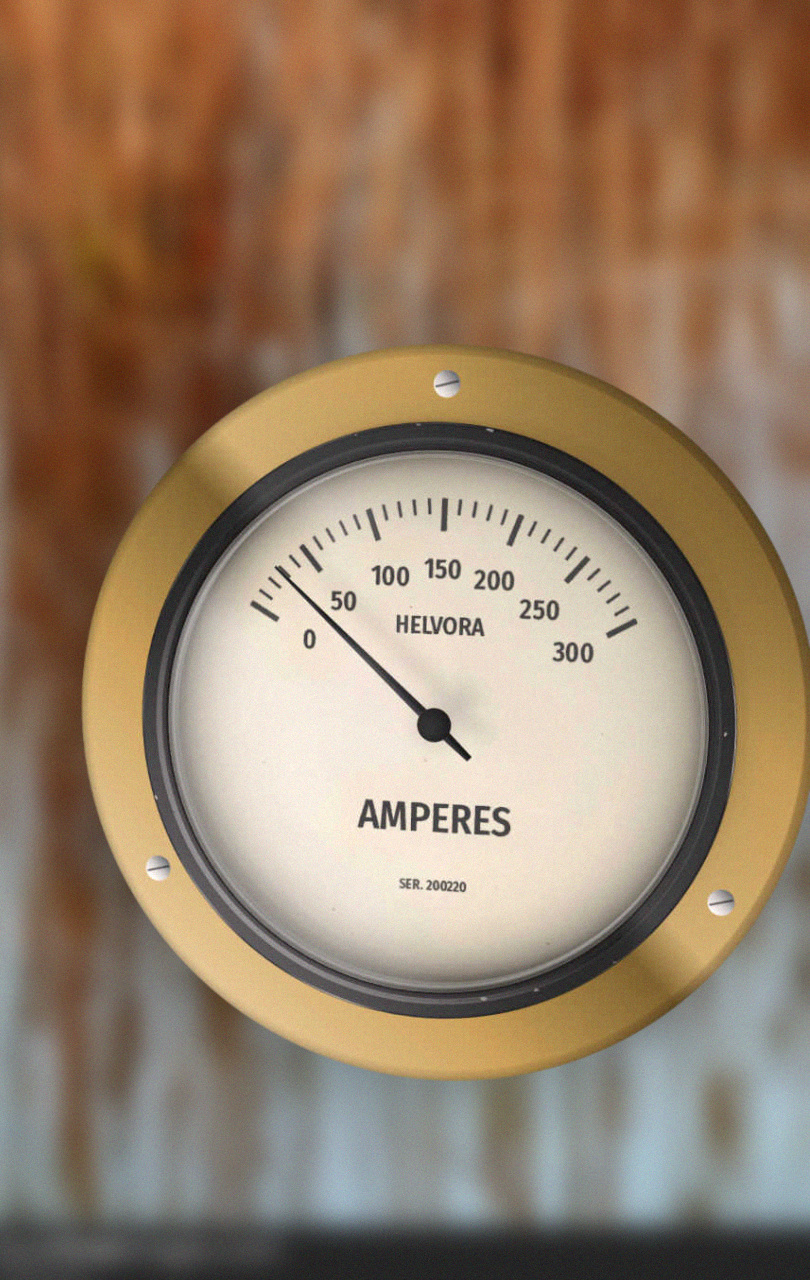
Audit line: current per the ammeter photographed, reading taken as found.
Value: 30 A
